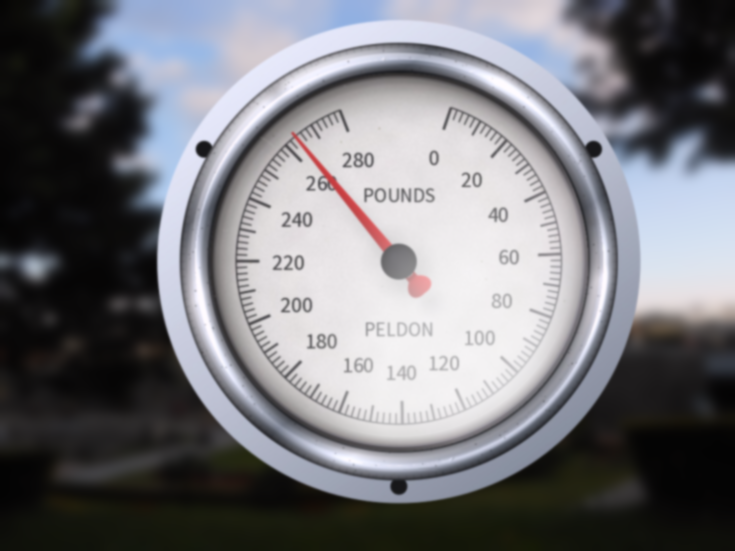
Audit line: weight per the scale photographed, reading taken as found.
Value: 264 lb
